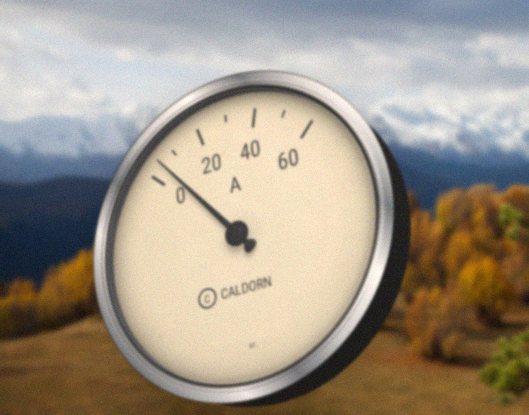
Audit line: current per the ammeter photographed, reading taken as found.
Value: 5 A
